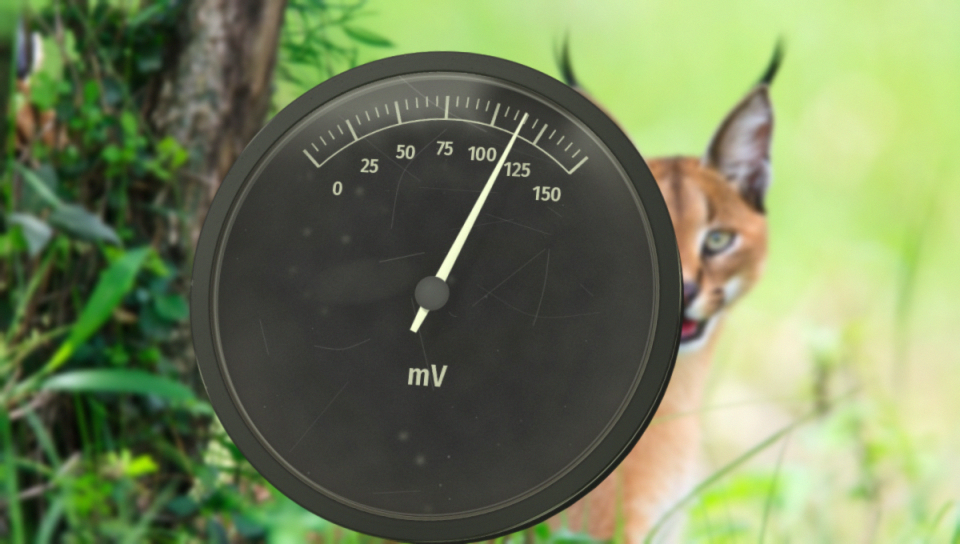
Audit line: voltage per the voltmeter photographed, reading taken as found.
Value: 115 mV
